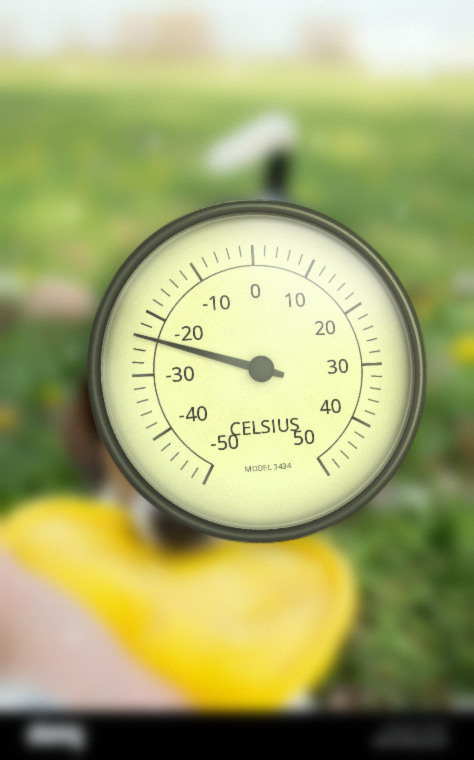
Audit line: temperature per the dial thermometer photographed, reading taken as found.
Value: -24 °C
